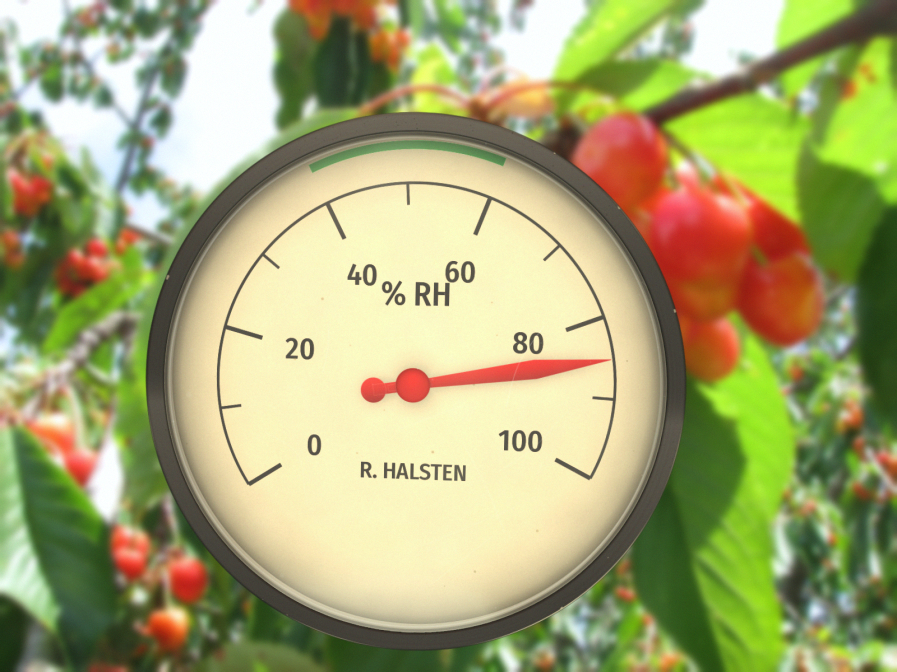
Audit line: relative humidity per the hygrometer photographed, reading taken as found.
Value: 85 %
